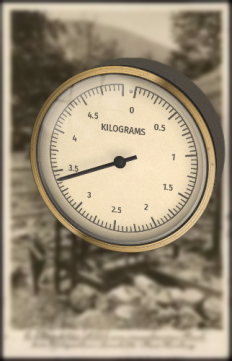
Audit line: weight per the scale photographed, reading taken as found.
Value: 3.4 kg
